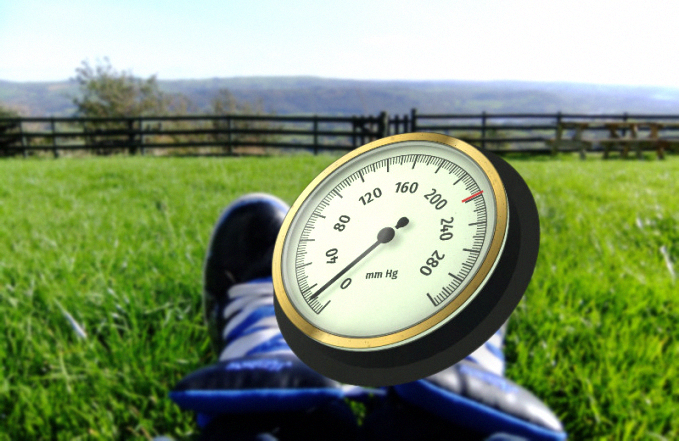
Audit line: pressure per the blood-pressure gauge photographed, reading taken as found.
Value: 10 mmHg
